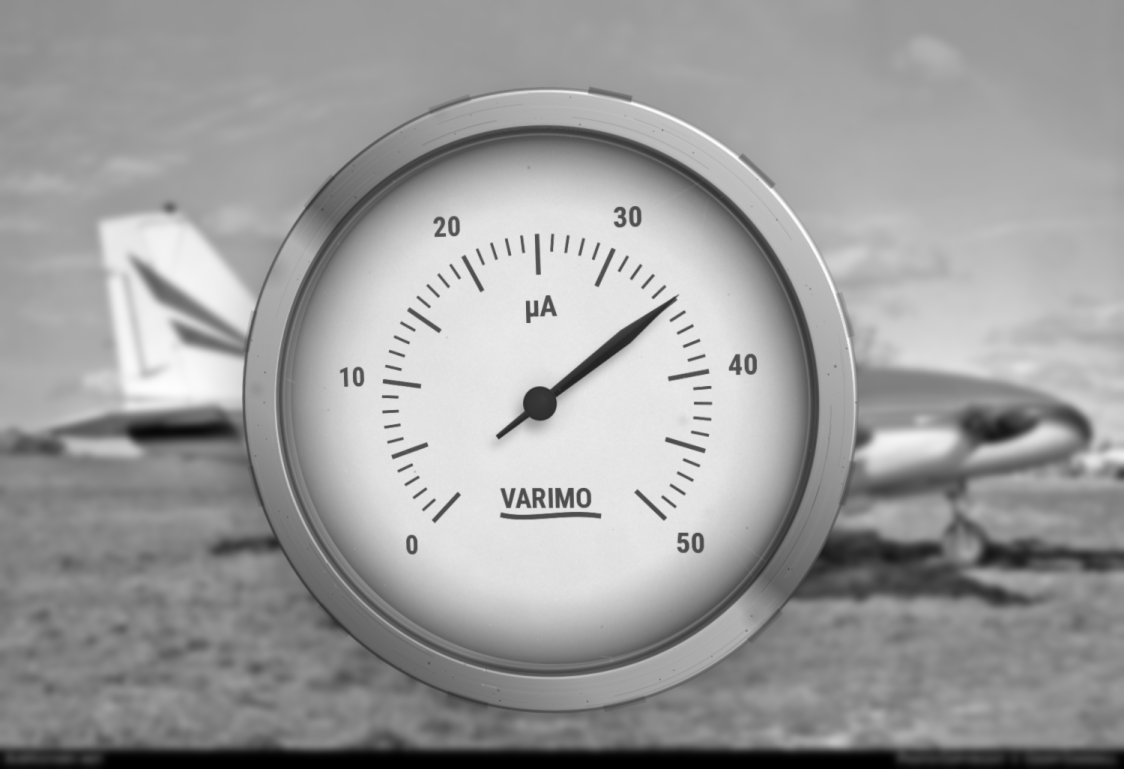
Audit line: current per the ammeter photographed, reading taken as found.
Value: 35 µA
